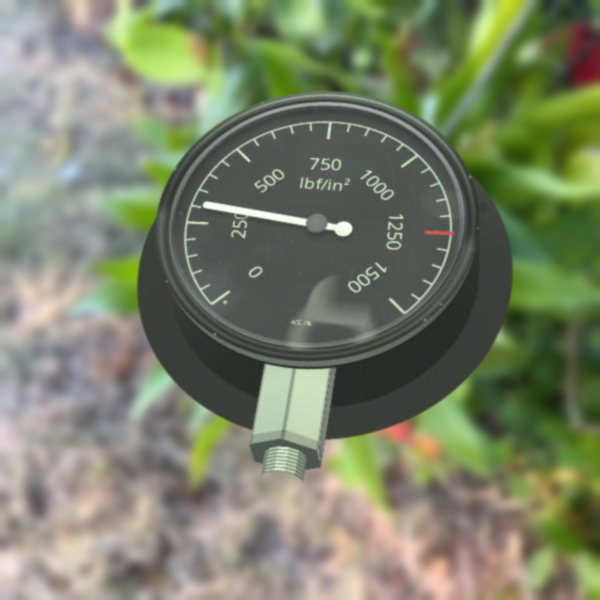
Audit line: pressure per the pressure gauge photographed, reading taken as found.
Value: 300 psi
